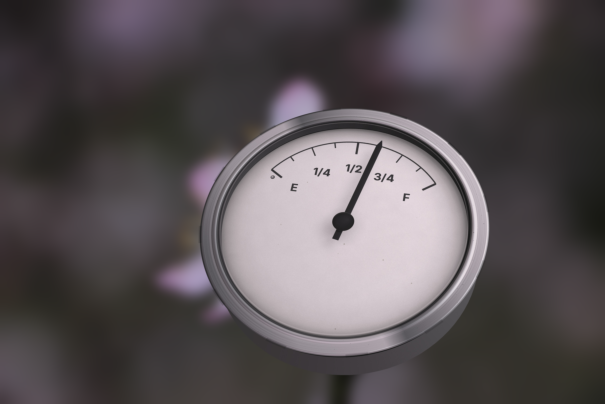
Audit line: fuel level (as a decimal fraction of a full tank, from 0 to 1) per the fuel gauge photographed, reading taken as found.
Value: 0.625
